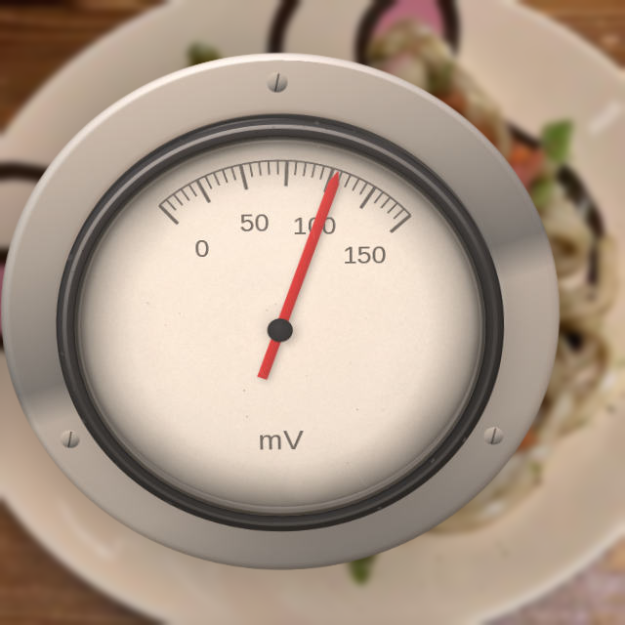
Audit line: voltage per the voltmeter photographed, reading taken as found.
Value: 102.5 mV
